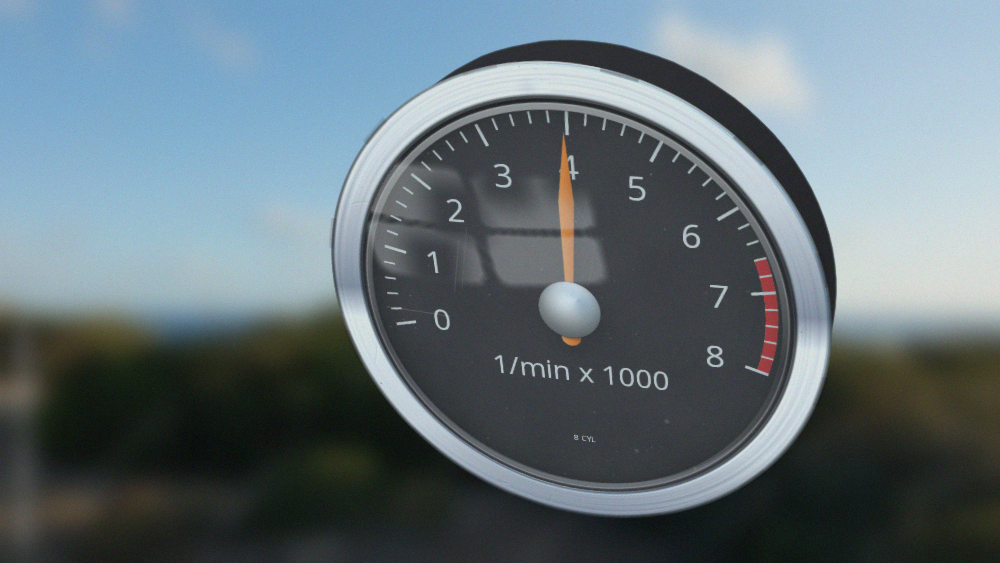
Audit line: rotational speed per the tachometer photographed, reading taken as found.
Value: 4000 rpm
